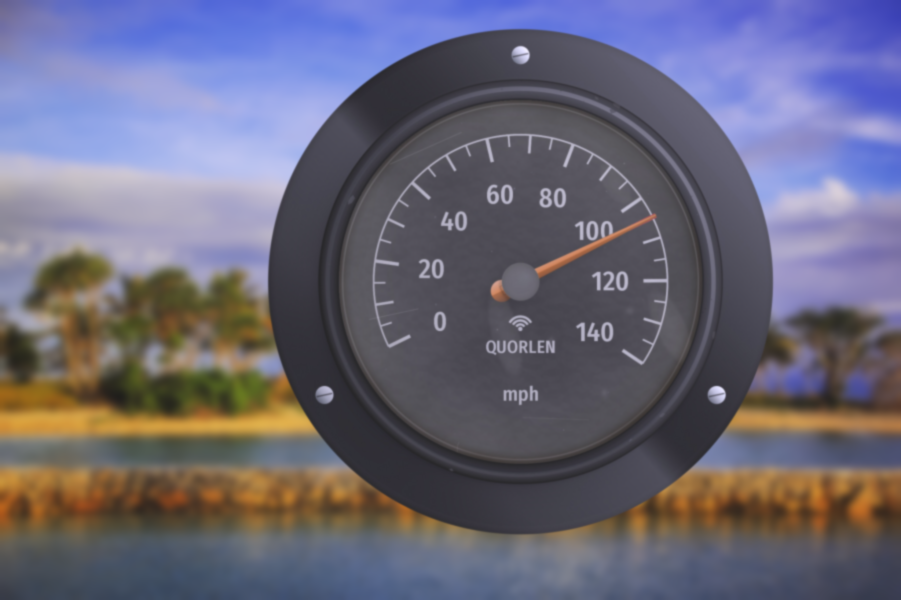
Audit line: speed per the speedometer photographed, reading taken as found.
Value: 105 mph
